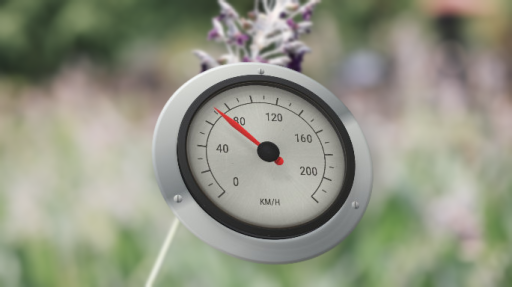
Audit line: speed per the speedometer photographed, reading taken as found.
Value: 70 km/h
